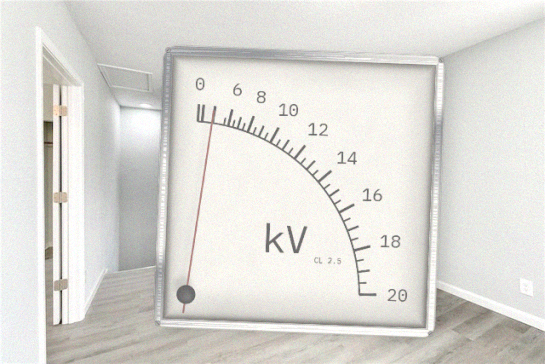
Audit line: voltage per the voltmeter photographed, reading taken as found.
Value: 4 kV
